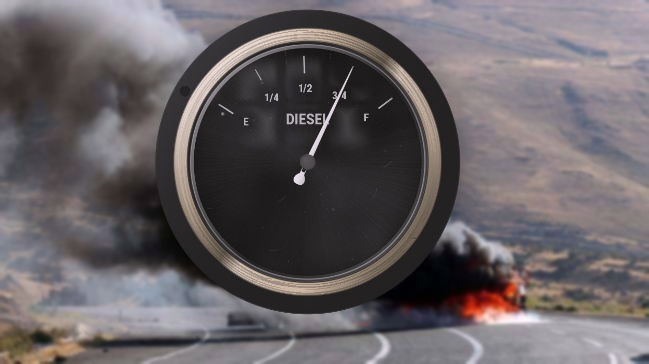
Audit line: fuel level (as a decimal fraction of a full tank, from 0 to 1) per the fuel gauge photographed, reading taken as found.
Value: 0.75
